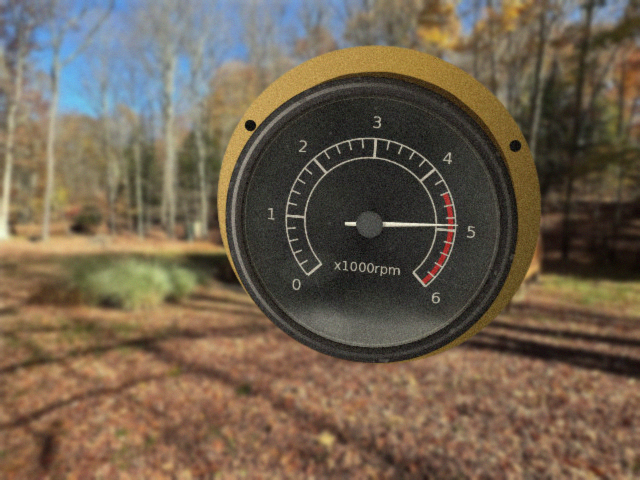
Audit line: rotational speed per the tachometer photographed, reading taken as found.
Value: 4900 rpm
